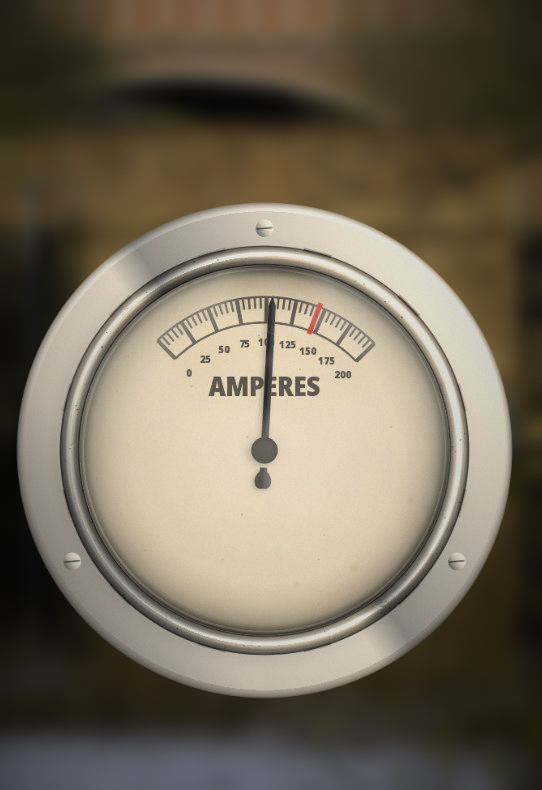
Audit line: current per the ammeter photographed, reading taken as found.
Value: 105 A
